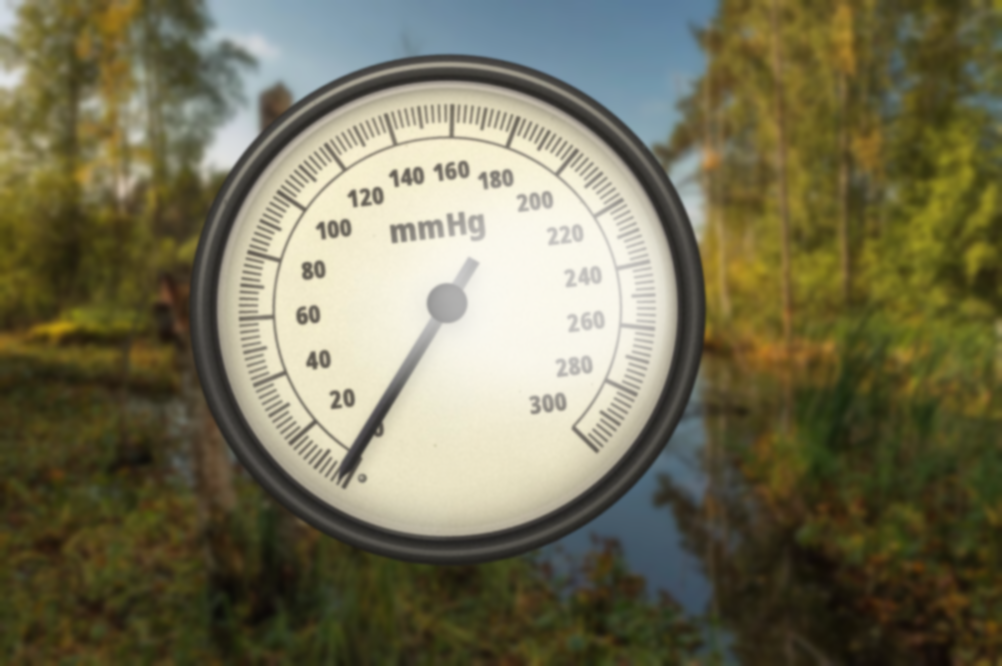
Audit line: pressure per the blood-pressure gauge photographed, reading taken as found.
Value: 2 mmHg
